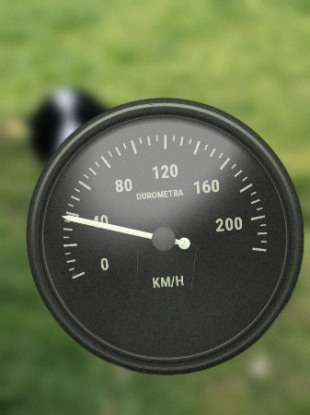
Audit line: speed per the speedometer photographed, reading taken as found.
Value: 37.5 km/h
